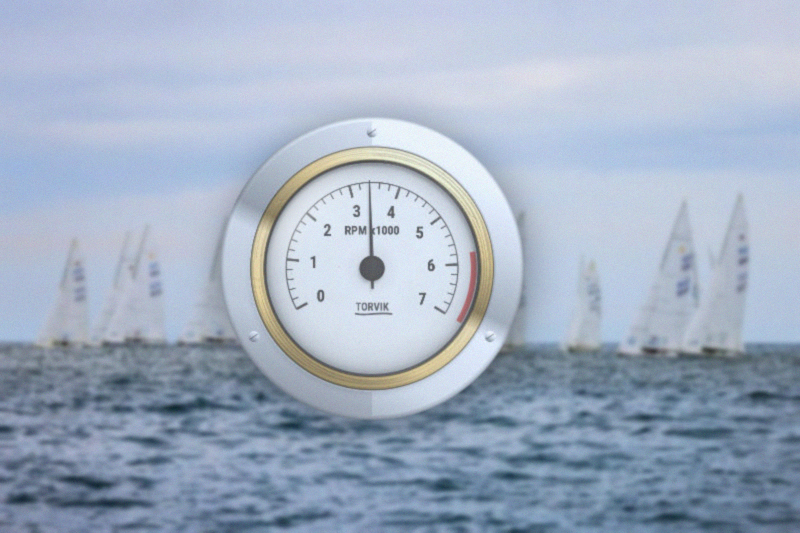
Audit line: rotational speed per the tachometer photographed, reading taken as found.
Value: 3400 rpm
